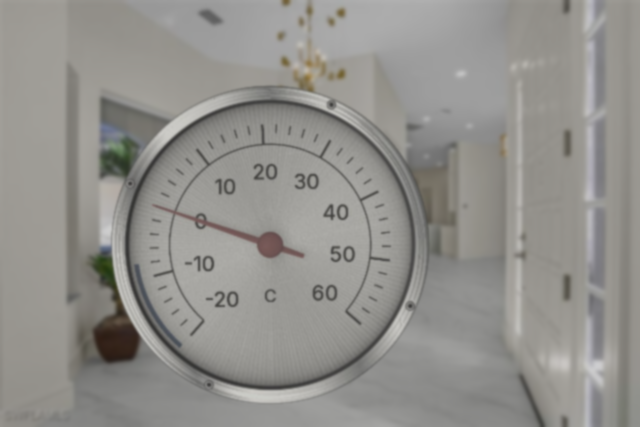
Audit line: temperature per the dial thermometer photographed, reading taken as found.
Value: 0 °C
